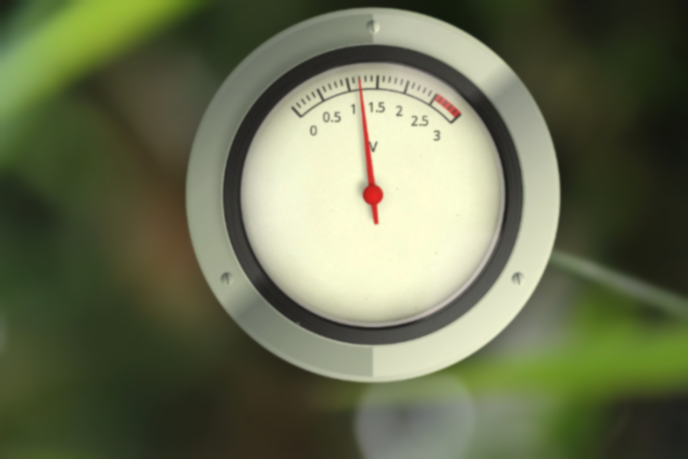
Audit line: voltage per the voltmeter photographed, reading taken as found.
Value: 1.2 V
